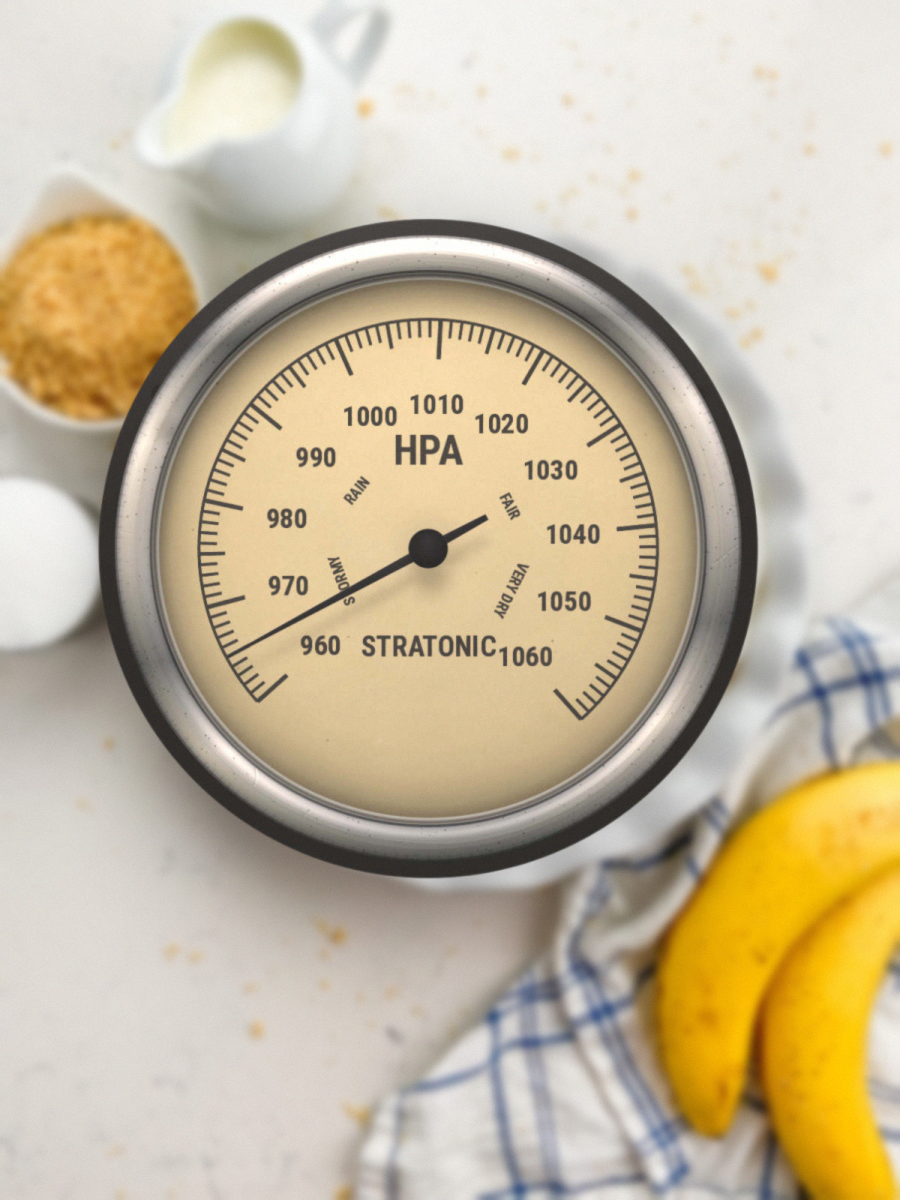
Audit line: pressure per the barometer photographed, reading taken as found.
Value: 965 hPa
